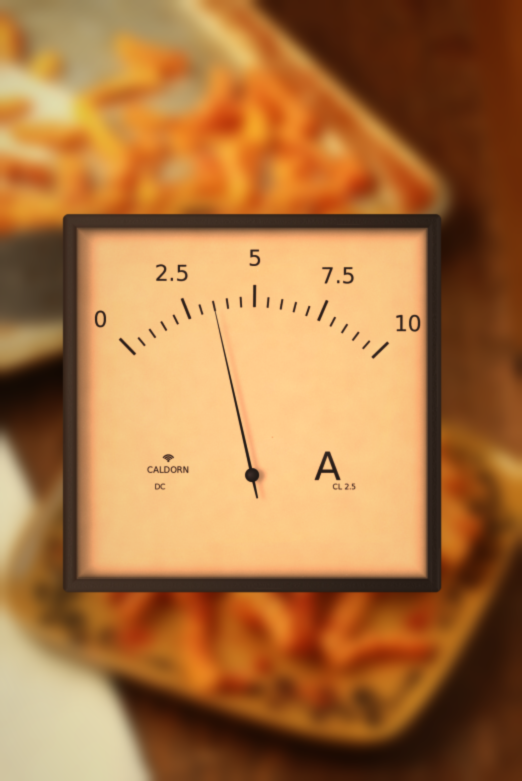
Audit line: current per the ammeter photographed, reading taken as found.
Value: 3.5 A
